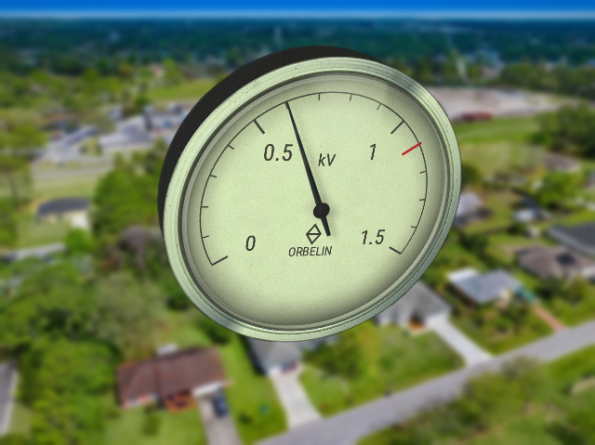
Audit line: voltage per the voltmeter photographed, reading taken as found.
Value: 0.6 kV
